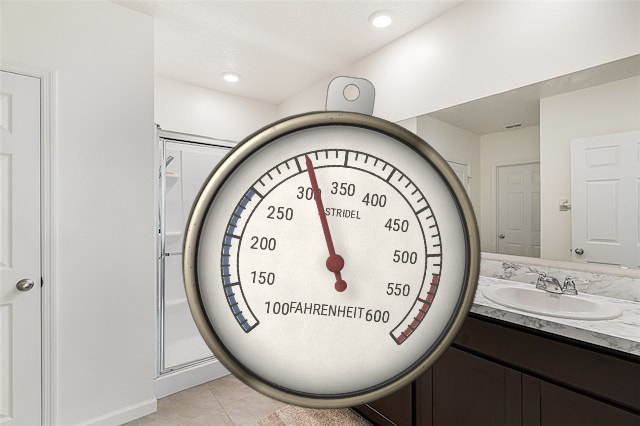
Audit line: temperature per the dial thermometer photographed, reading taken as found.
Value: 310 °F
